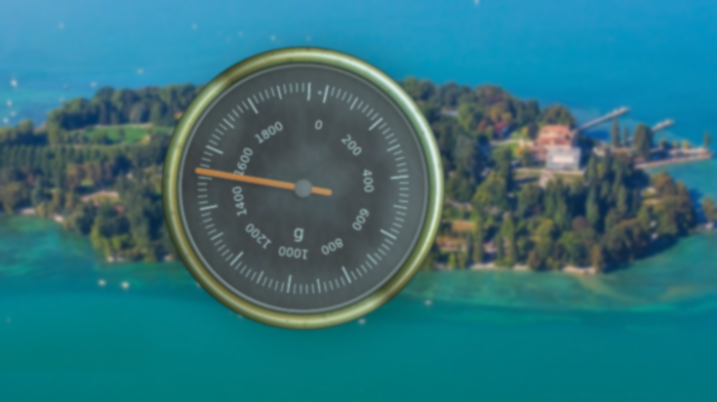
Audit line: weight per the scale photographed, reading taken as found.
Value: 1520 g
